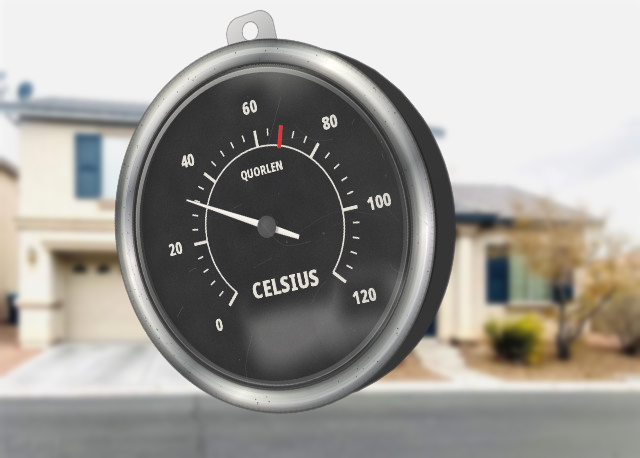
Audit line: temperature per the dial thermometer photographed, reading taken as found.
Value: 32 °C
